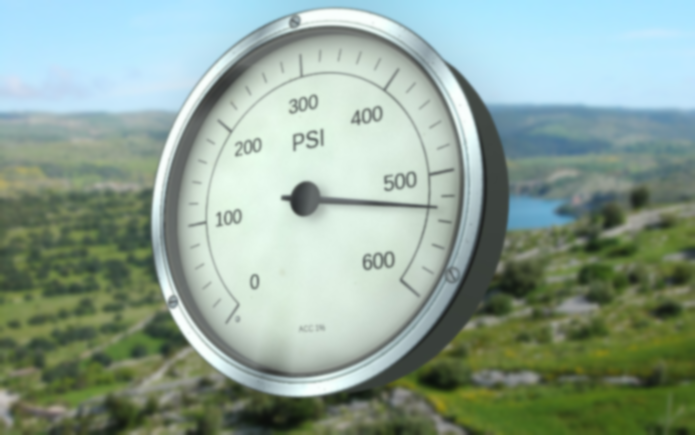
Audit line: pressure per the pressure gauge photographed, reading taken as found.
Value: 530 psi
